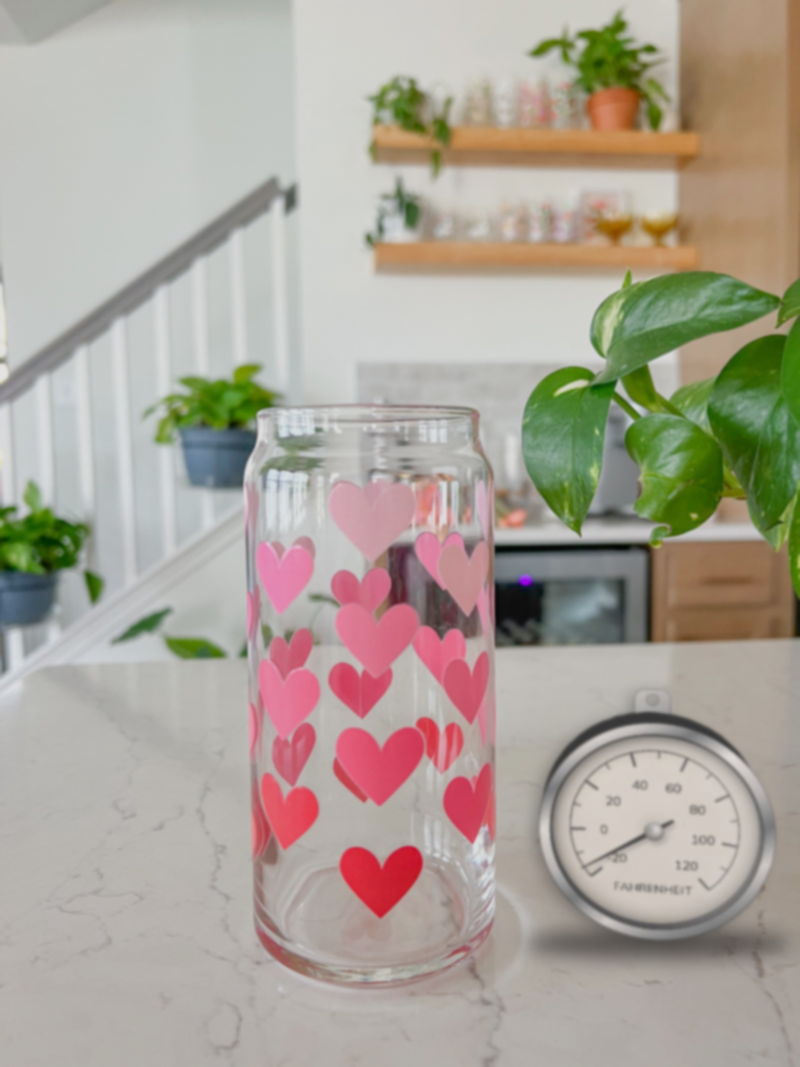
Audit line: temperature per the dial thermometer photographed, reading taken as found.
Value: -15 °F
